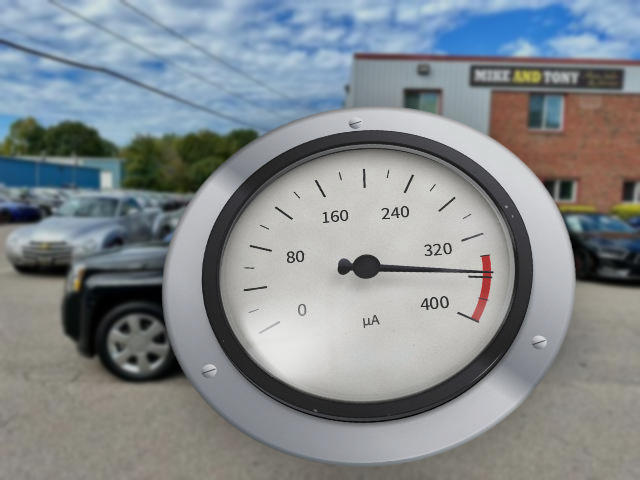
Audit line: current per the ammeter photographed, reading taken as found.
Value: 360 µA
